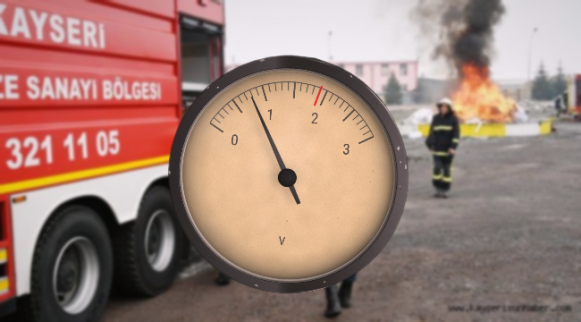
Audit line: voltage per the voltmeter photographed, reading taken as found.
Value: 0.8 V
